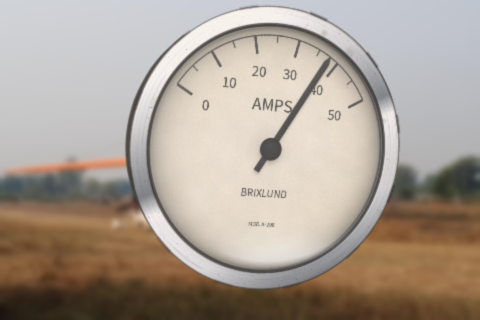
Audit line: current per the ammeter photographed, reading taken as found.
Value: 37.5 A
